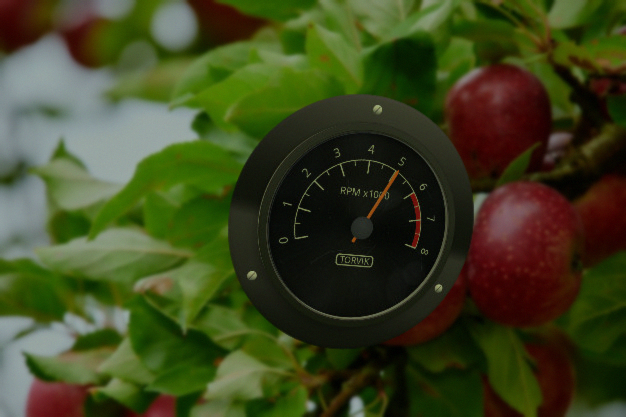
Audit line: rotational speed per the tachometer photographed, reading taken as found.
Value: 5000 rpm
